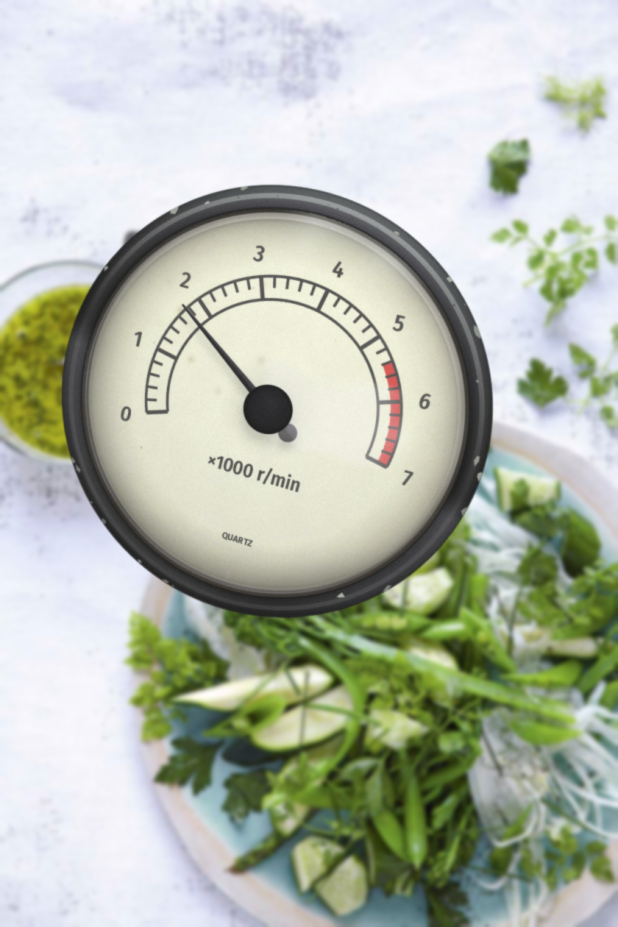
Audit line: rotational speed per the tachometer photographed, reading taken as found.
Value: 1800 rpm
